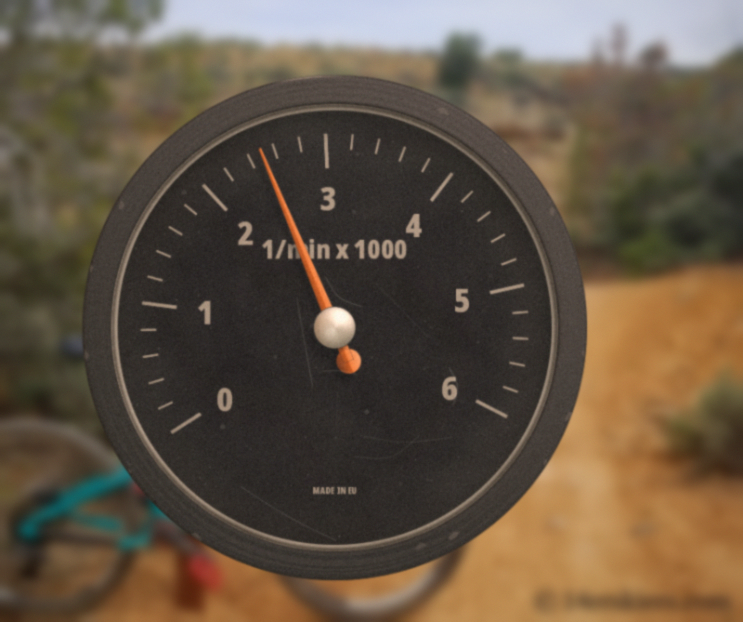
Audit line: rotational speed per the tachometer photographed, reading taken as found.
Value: 2500 rpm
